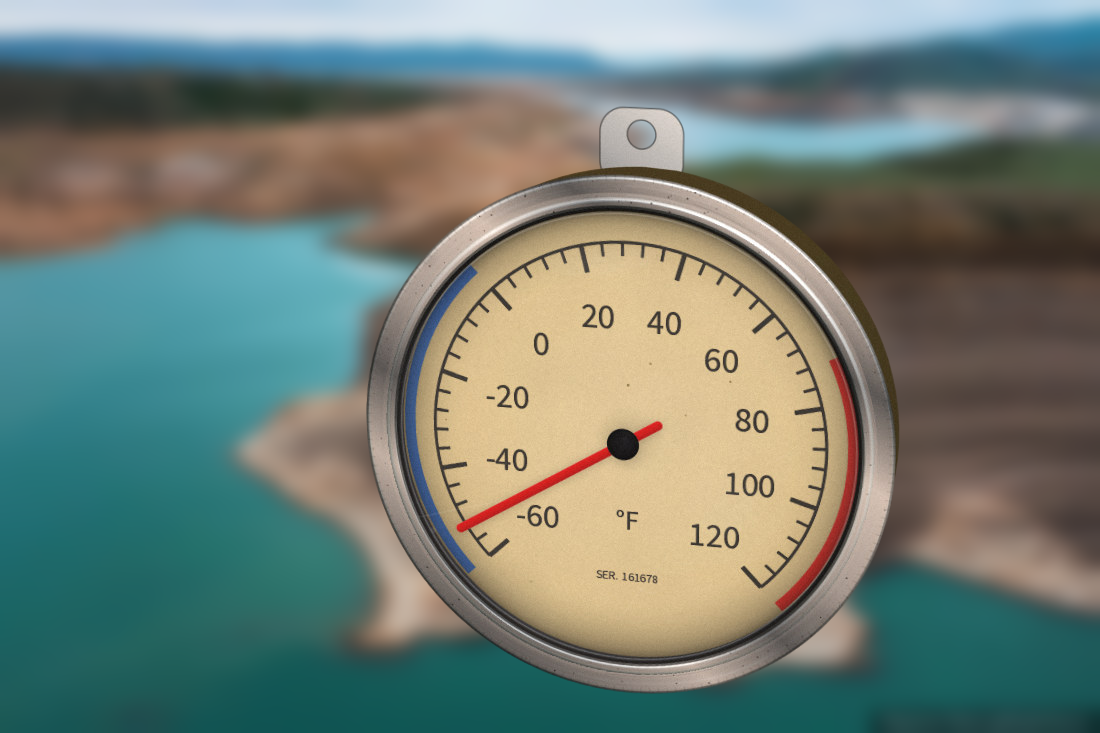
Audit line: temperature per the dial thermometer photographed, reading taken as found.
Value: -52 °F
